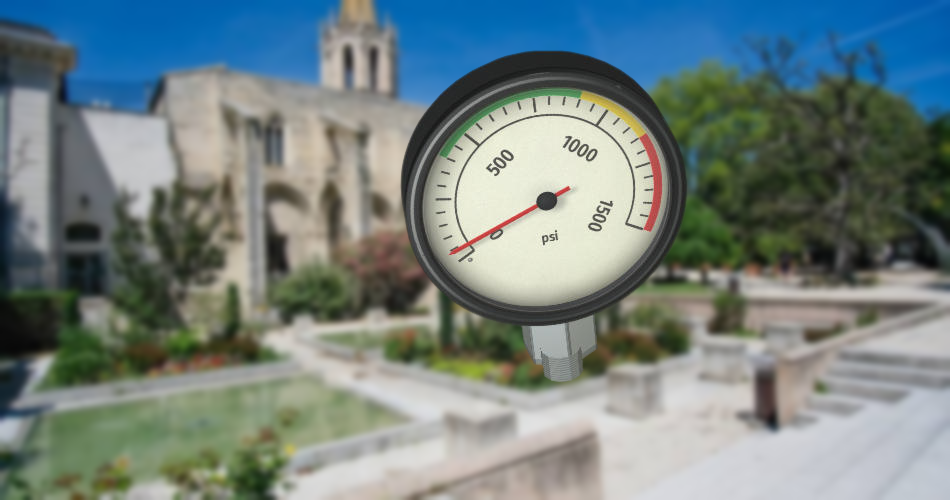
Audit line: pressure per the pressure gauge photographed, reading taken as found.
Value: 50 psi
